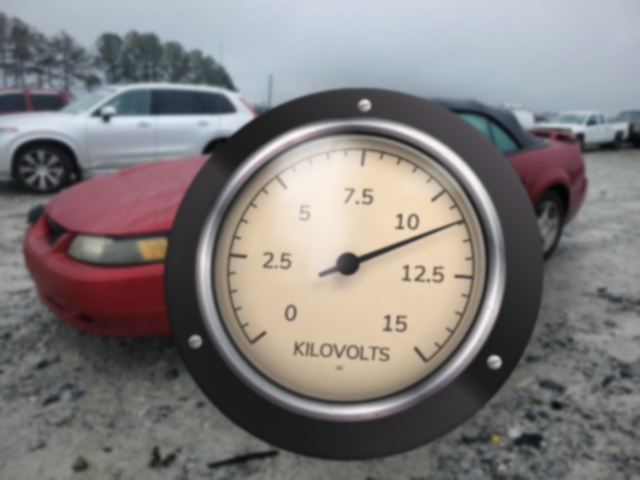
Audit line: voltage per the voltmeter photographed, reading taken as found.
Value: 11 kV
